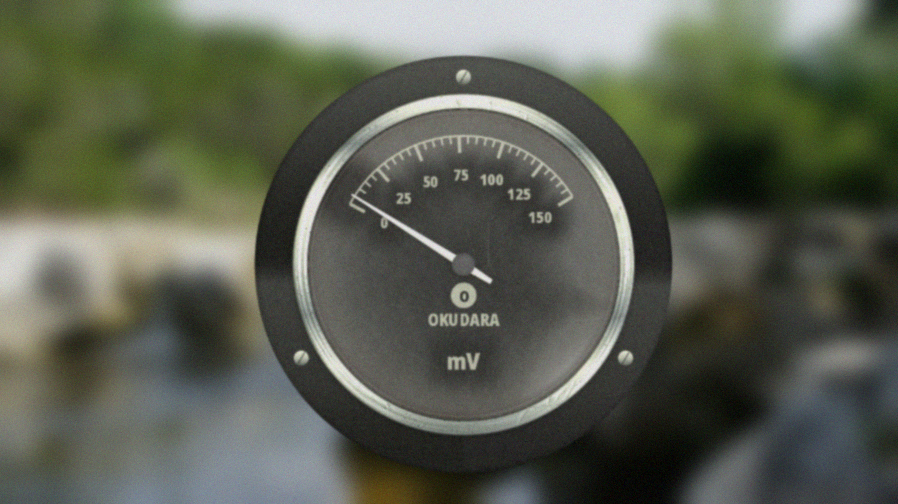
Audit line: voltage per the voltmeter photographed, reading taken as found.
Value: 5 mV
